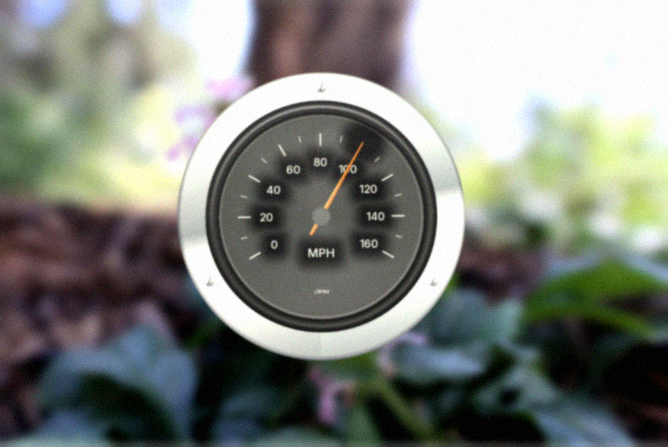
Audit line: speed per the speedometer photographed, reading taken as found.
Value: 100 mph
